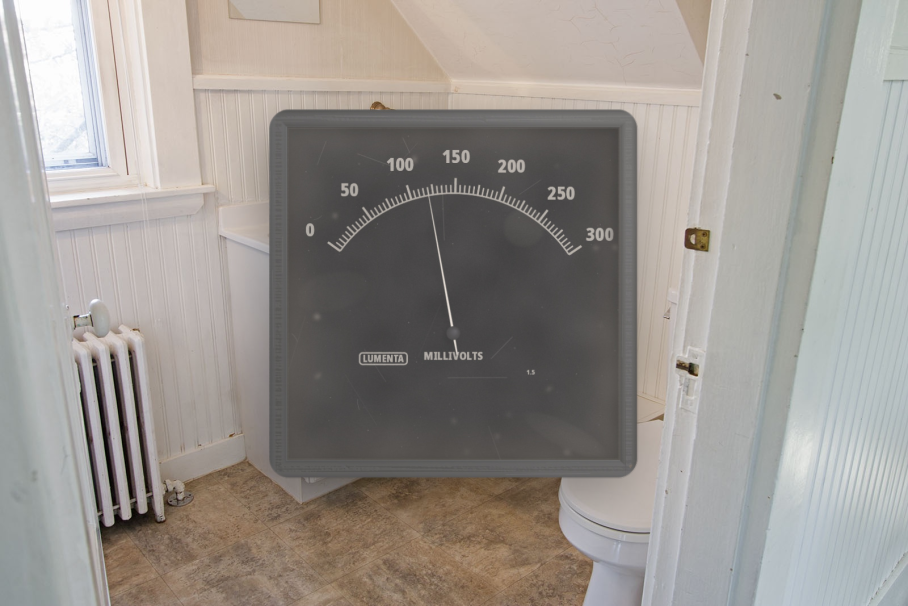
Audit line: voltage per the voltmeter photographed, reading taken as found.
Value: 120 mV
